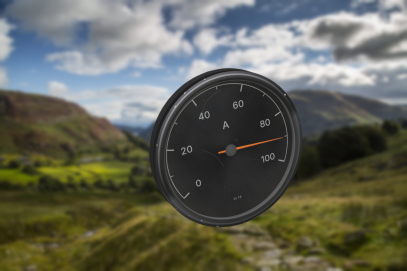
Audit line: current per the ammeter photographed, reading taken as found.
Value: 90 A
